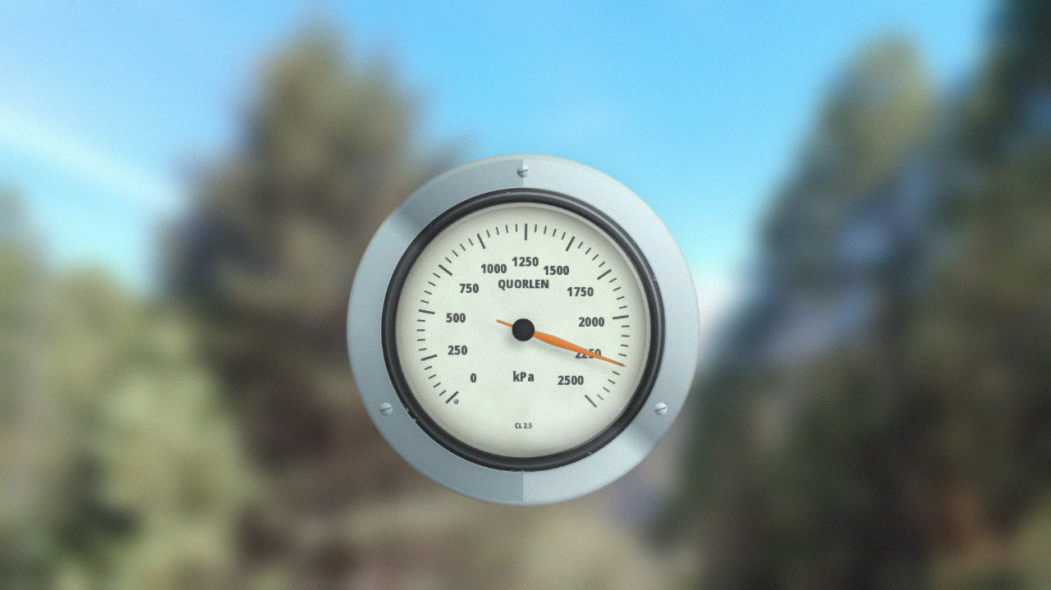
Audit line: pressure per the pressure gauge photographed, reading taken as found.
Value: 2250 kPa
